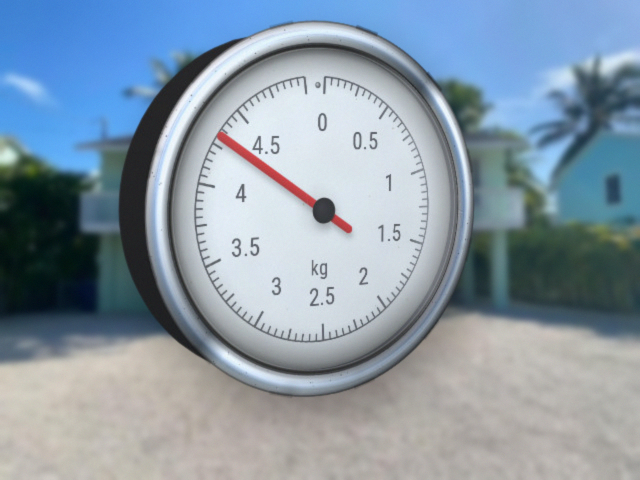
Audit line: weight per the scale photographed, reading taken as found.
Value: 4.3 kg
